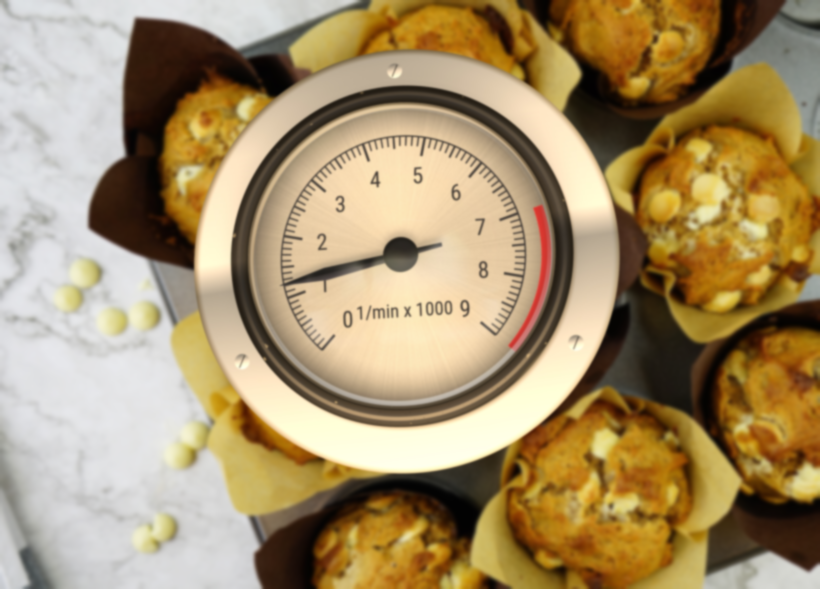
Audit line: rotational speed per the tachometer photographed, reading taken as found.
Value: 1200 rpm
